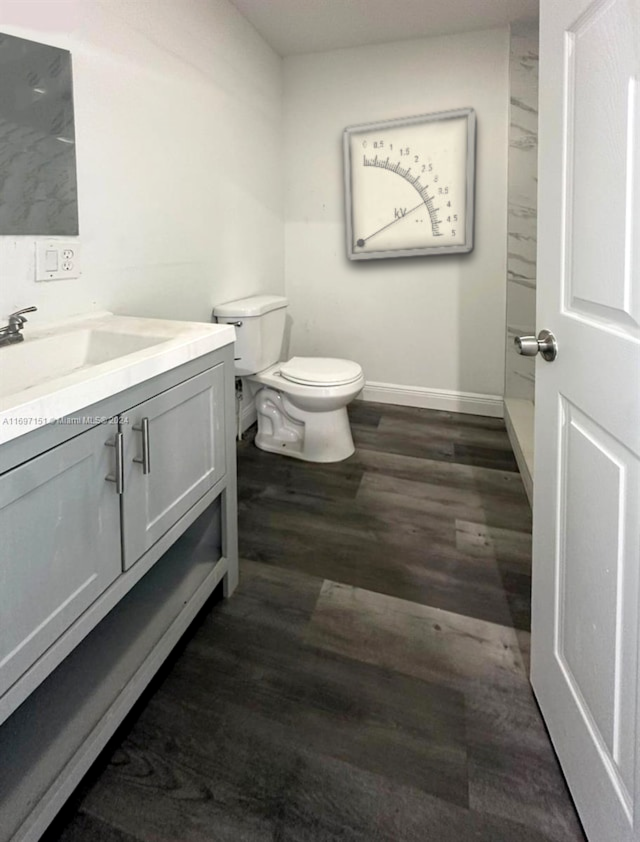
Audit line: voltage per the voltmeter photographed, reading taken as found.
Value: 3.5 kV
